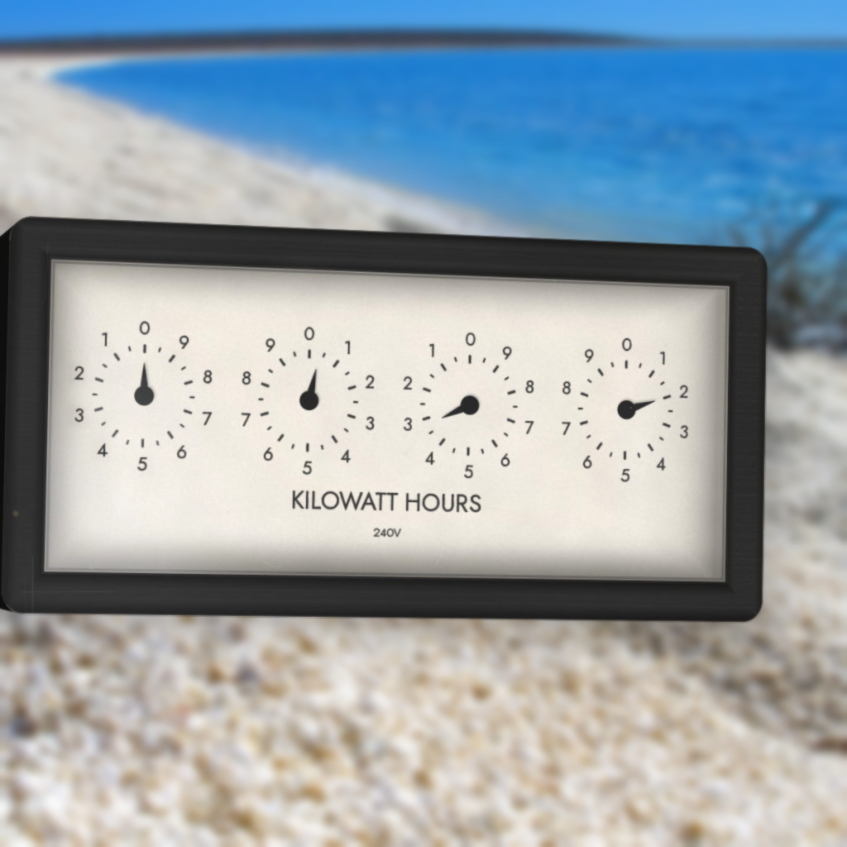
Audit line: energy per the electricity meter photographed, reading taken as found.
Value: 32 kWh
